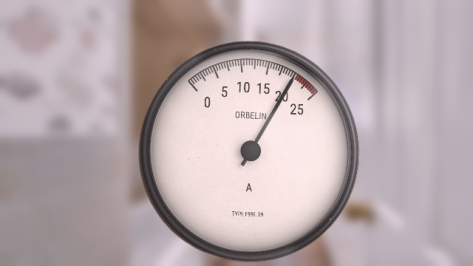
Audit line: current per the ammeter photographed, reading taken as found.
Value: 20 A
